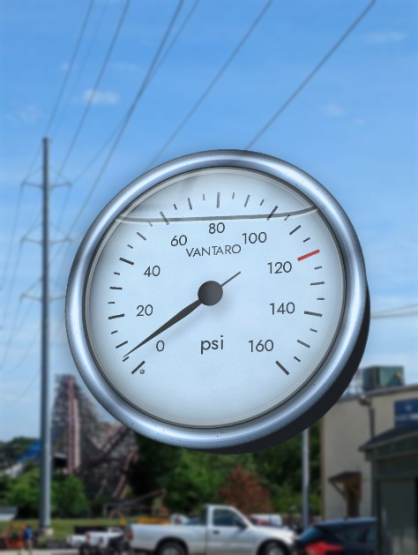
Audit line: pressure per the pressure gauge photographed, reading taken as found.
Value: 5 psi
